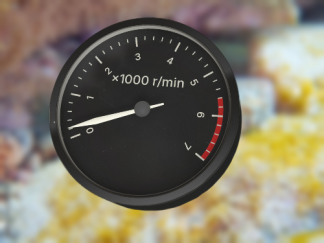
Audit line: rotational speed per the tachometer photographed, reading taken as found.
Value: 200 rpm
